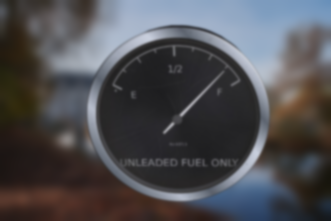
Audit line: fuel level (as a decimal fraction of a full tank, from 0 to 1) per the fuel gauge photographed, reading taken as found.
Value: 0.875
